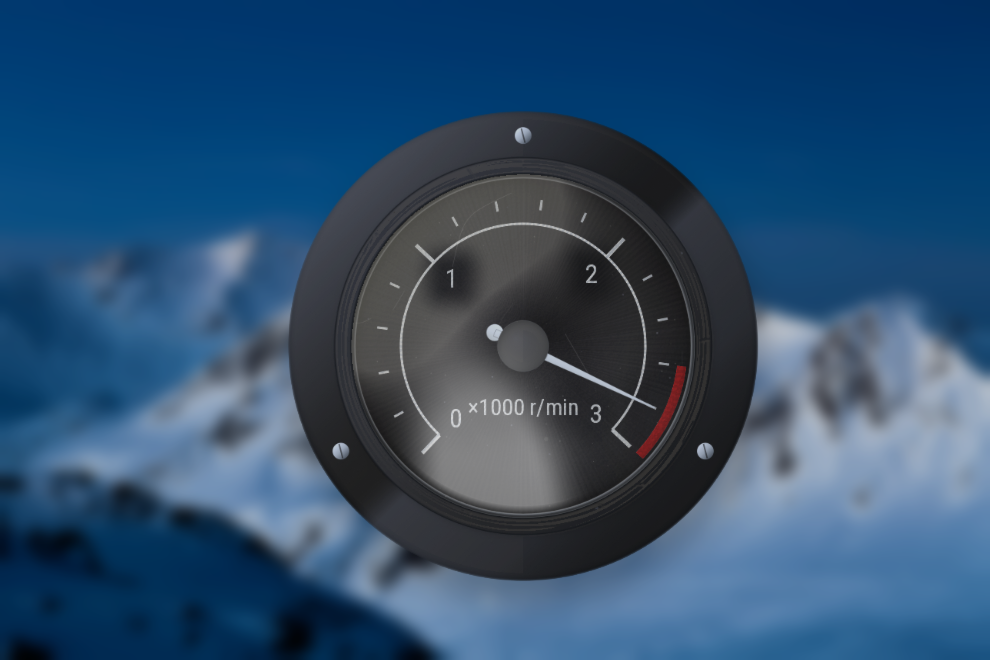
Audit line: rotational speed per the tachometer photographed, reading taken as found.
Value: 2800 rpm
